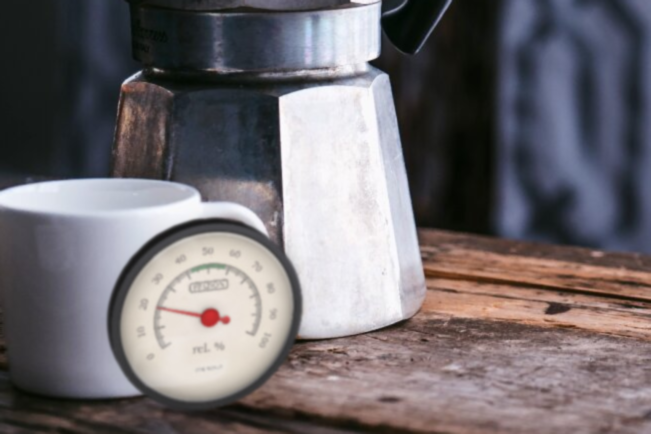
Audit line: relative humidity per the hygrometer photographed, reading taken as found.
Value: 20 %
